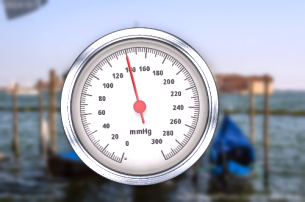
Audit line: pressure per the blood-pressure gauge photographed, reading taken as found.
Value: 140 mmHg
